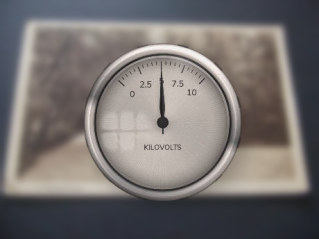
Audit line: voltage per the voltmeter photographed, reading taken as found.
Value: 5 kV
